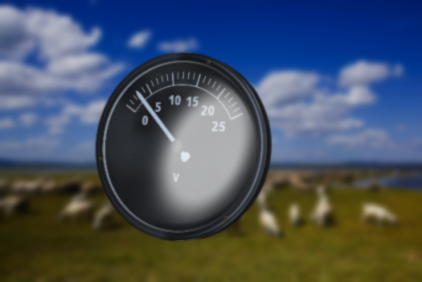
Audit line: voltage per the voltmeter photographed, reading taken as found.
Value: 3 V
